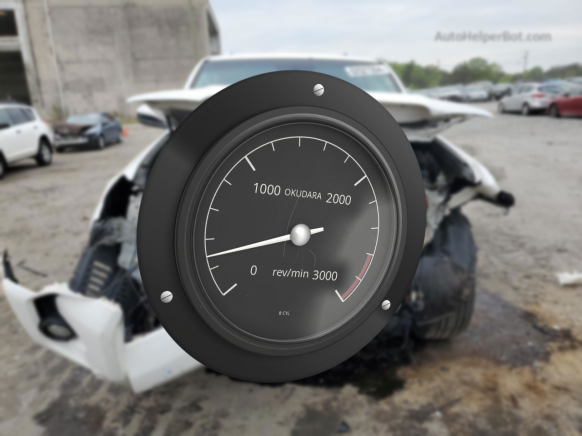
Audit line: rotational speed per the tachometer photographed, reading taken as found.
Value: 300 rpm
